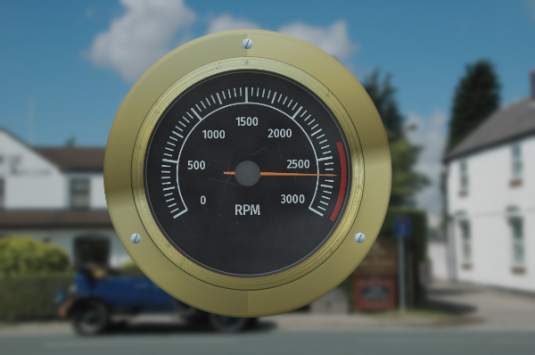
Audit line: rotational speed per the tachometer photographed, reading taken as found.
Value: 2650 rpm
